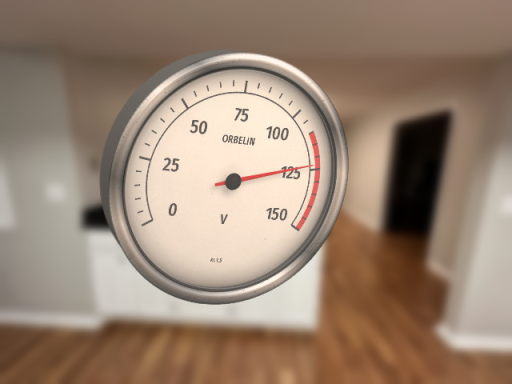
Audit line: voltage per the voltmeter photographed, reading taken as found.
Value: 122.5 V
